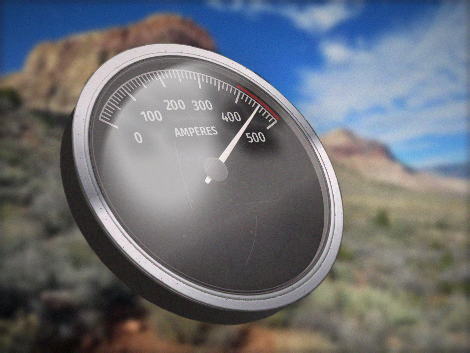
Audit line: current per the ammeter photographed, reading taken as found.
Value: 450 A
